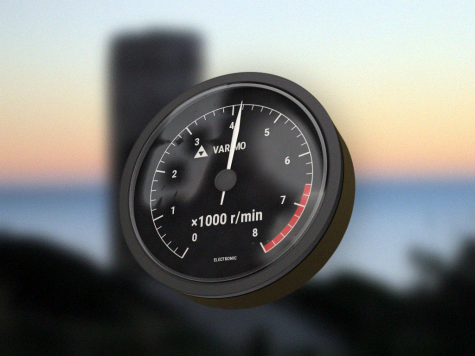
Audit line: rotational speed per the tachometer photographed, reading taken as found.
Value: 4200 rpm
